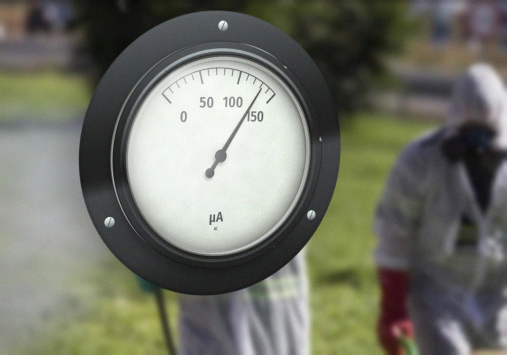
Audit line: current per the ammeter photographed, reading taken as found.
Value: 130 µA
